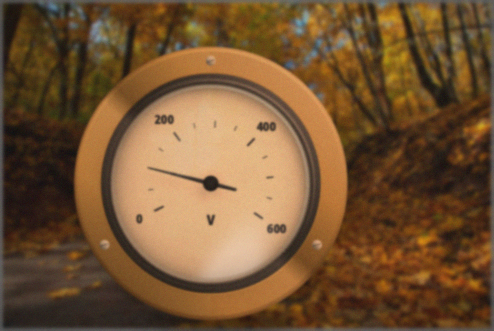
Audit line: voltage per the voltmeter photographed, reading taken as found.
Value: 100 V
